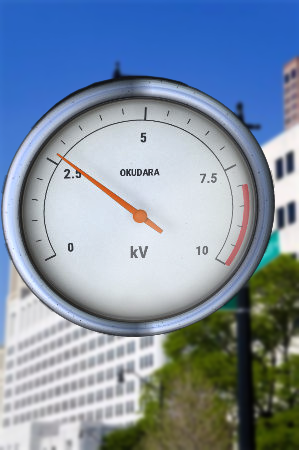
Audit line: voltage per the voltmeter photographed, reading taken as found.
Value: 2.75 kV
